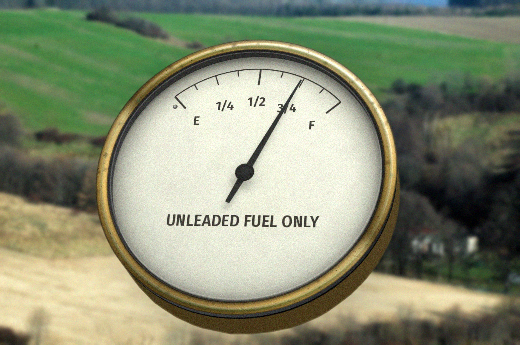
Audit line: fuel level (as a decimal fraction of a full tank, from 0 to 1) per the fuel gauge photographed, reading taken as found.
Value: 0.75
